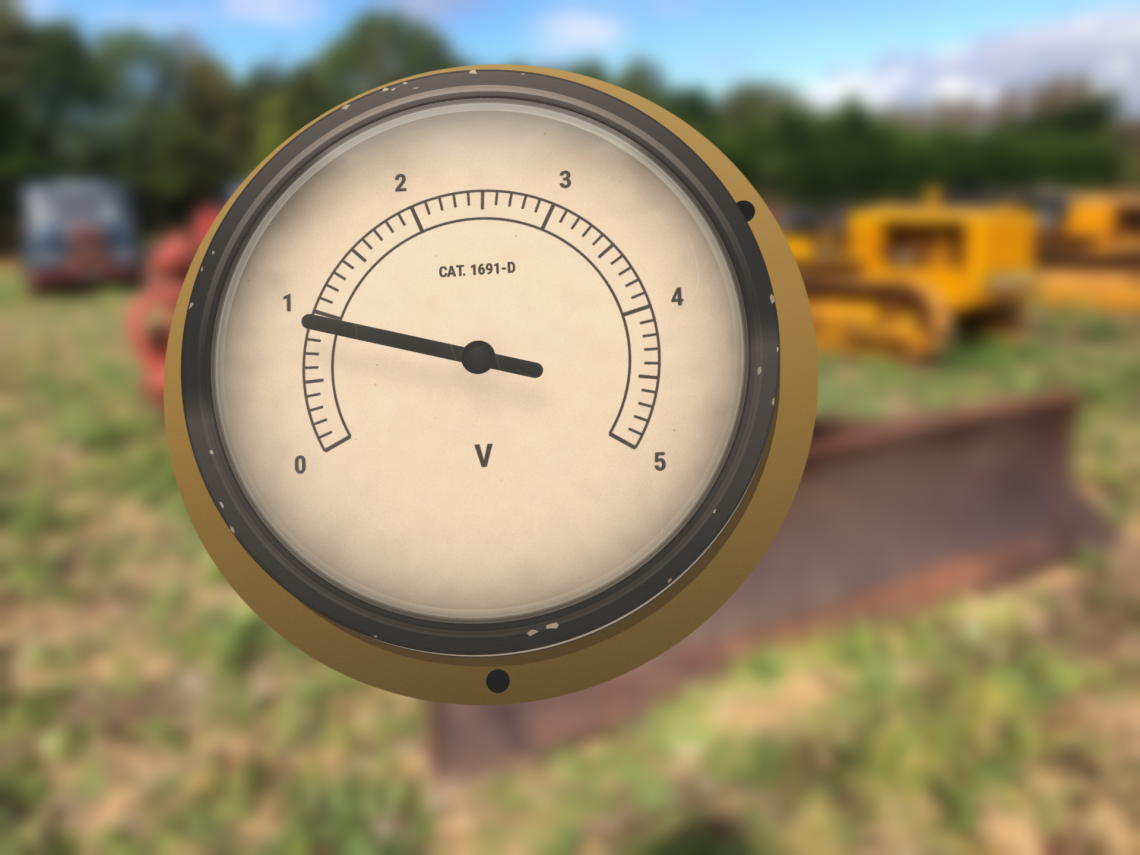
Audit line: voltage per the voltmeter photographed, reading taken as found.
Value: 0.9 V
